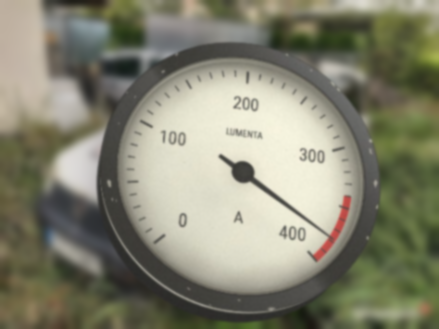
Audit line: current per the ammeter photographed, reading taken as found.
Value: 380 A
